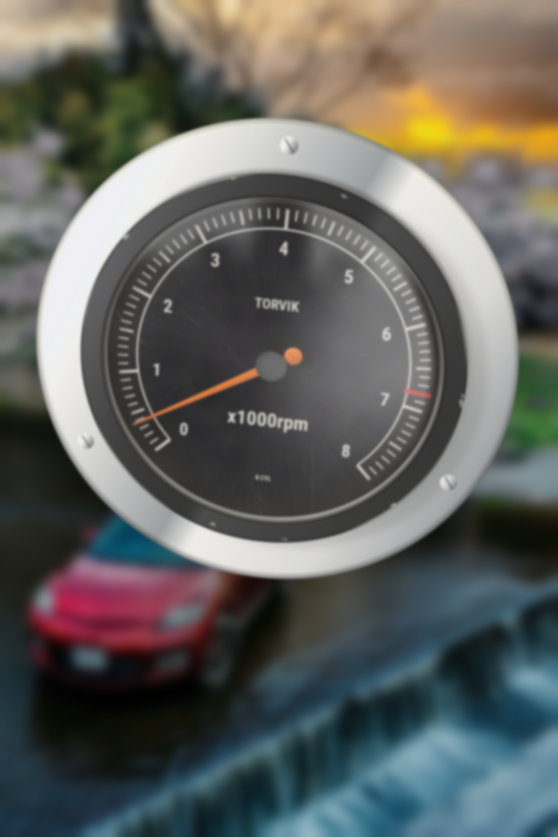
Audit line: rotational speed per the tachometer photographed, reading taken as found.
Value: 400 rpm
